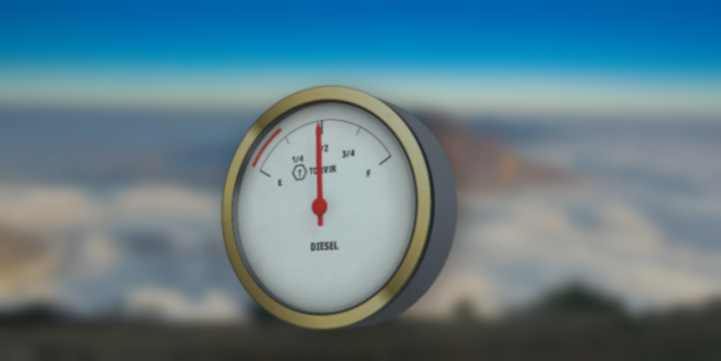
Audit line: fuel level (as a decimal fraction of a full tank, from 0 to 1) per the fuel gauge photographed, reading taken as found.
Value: 0.5
